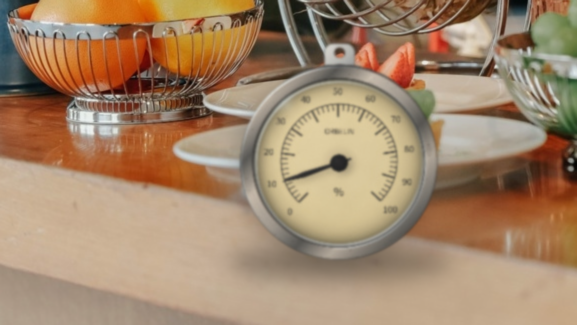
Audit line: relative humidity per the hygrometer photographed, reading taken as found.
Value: 10 %
